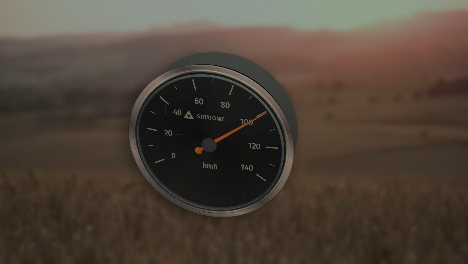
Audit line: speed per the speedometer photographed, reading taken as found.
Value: 100 km/h
